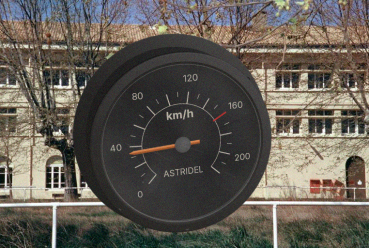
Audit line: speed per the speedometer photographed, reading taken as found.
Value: 35 km/h
